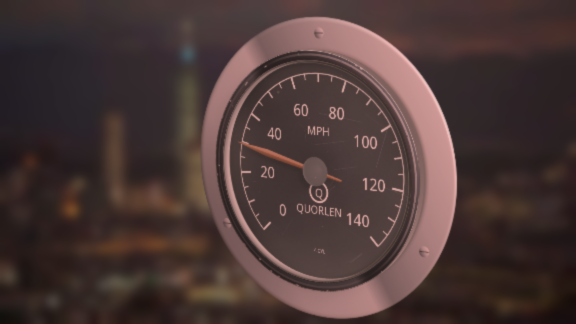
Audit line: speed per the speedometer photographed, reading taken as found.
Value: 30 mph
